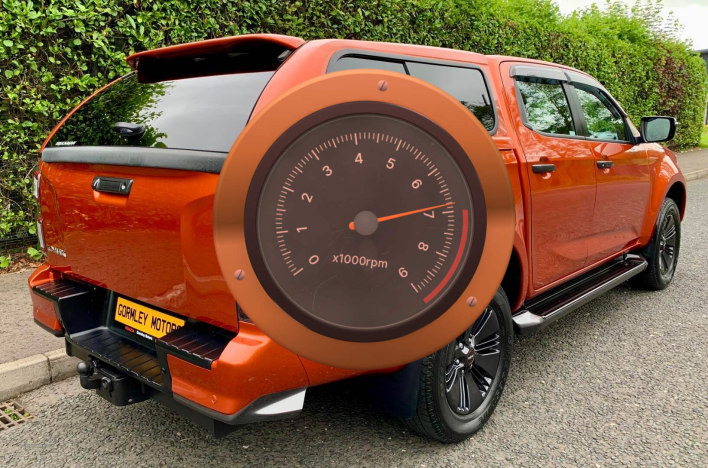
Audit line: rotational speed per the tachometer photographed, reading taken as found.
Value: 6800 rpm
